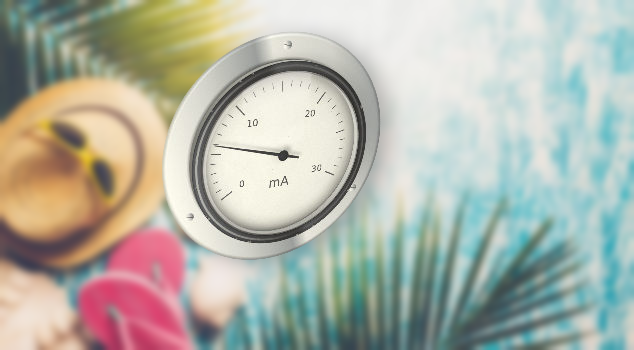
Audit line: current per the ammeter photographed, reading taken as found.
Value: 6 mA
